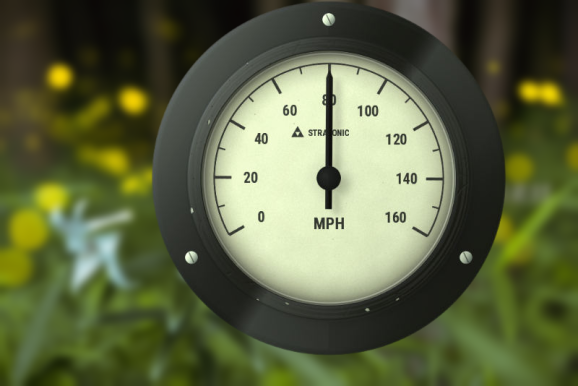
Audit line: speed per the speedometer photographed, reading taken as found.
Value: 80 mph
